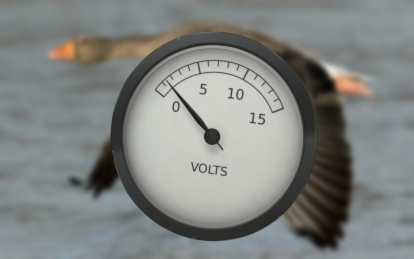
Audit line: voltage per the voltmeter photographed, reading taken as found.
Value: 1.5 V
